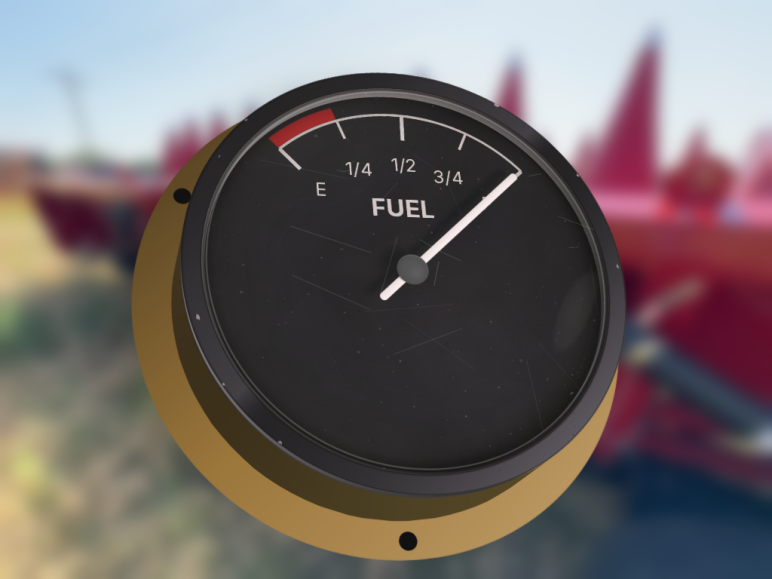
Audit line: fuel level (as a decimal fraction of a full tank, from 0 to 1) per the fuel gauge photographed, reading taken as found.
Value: 1
